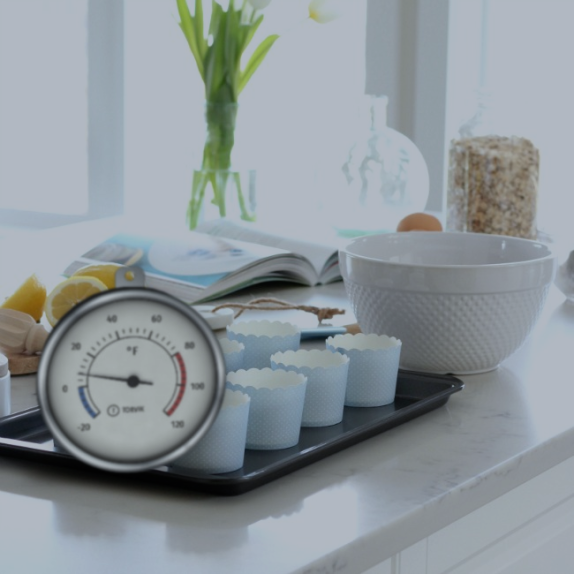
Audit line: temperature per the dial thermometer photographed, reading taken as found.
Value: 8 °F
